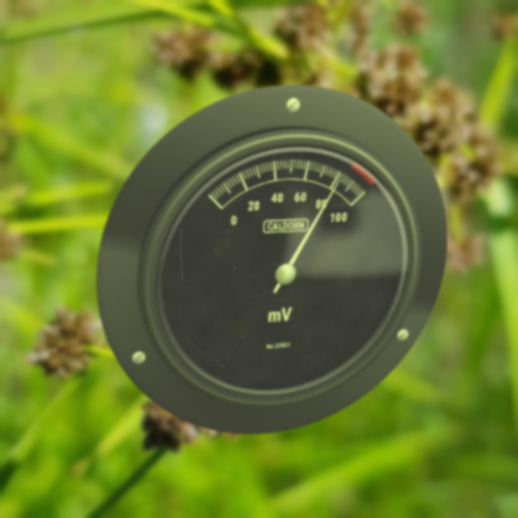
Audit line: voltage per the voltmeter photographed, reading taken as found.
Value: 80 mV
